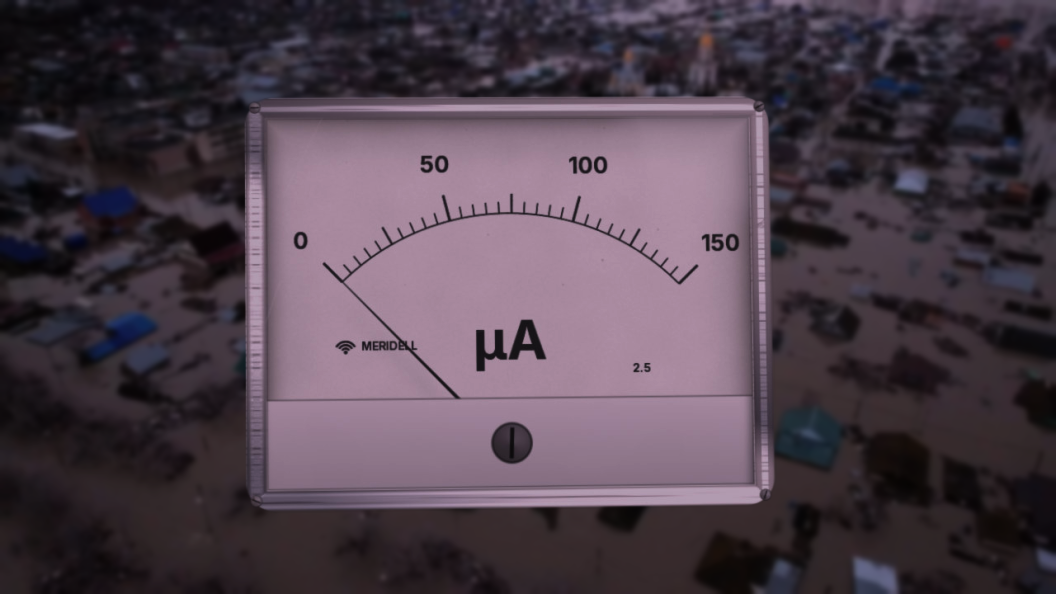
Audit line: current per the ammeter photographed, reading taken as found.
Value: 0 µA
